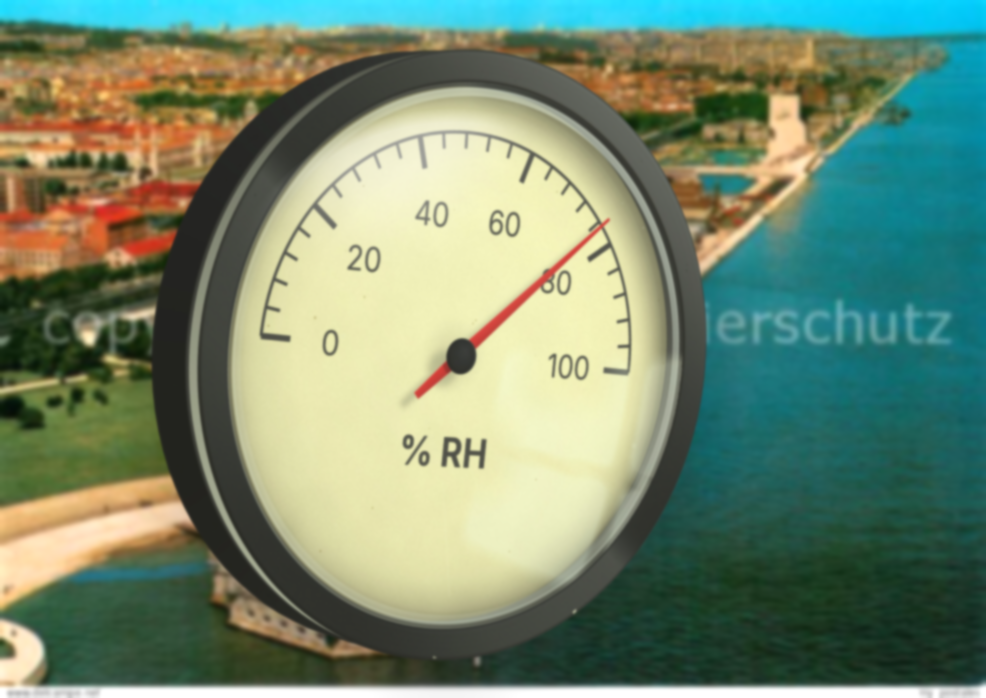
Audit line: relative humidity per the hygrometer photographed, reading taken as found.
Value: 76 %
